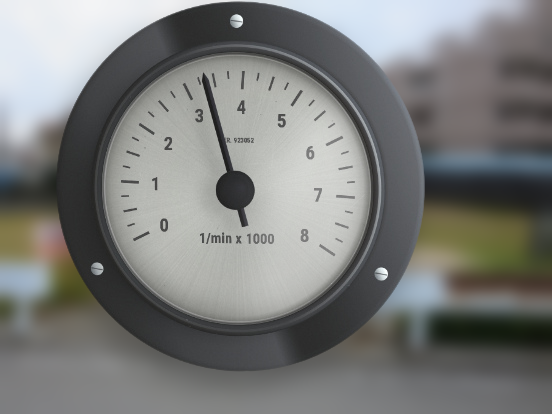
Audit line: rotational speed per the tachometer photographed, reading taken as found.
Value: 3375 rpm
